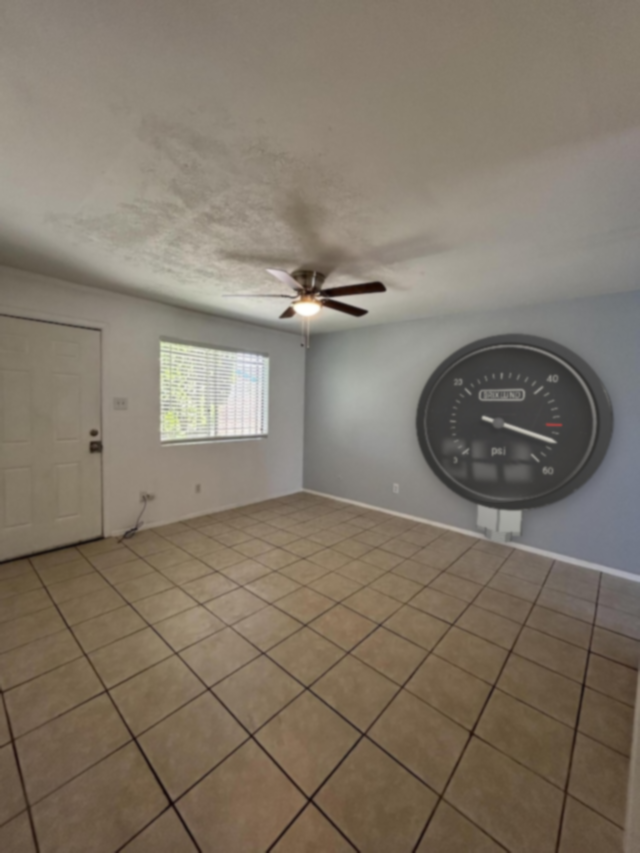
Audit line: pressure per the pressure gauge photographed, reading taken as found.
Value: 54 psi
